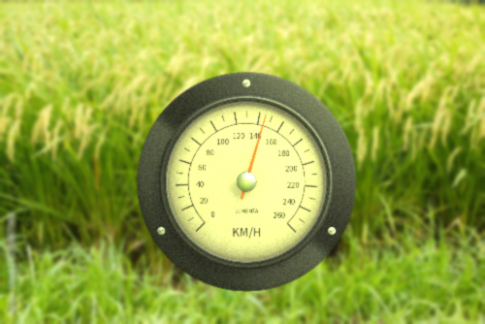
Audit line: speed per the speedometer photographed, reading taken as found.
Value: 145 km/h
